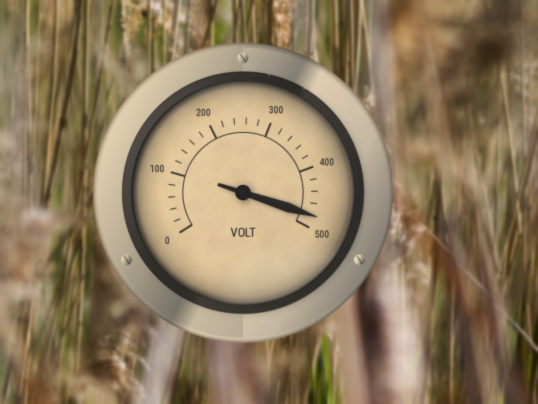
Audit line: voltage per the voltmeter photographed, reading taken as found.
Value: 480 V
